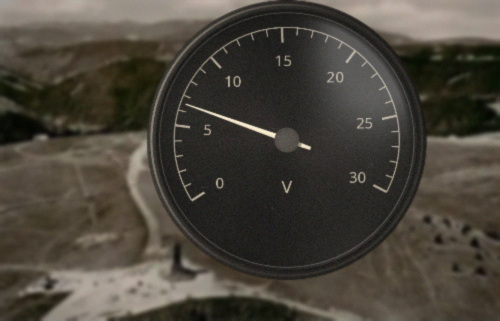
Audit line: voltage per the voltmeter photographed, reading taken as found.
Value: 6.5 V
